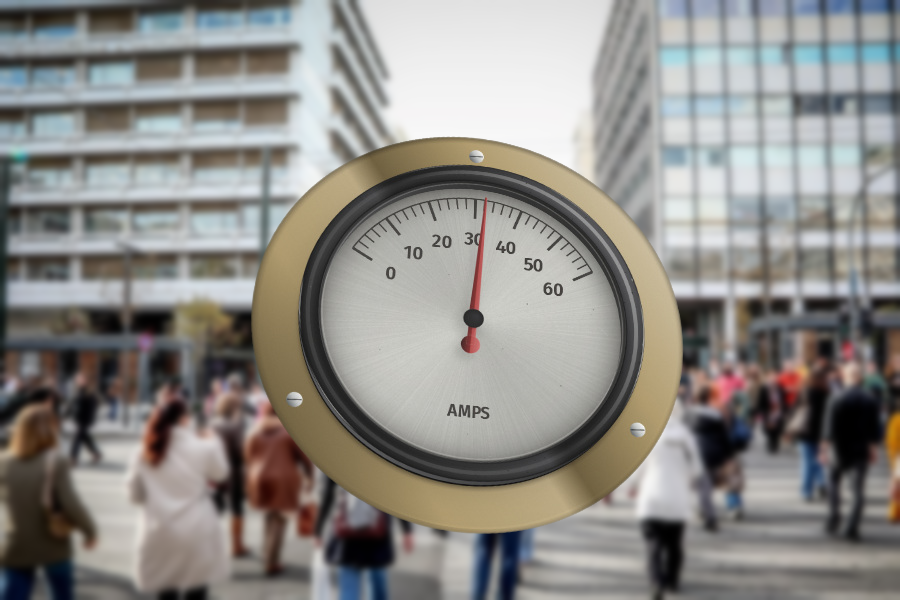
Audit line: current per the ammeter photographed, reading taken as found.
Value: 32 A
